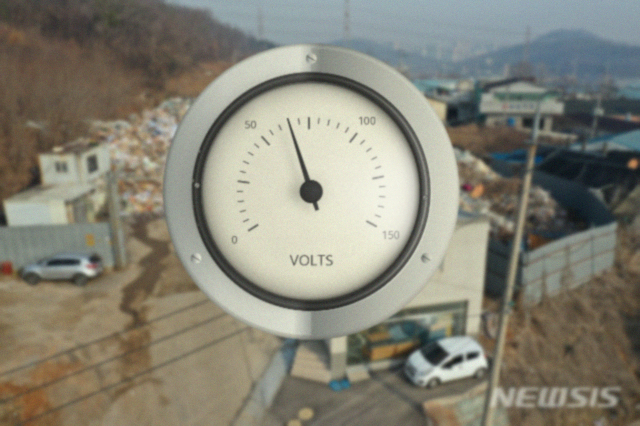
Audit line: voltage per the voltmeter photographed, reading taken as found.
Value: 65 V
